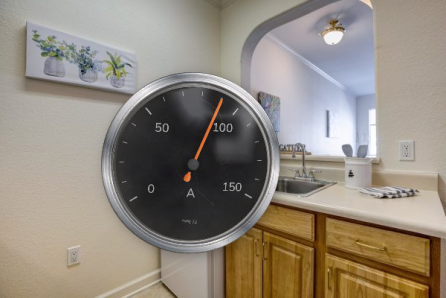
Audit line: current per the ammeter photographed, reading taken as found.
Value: 90 A
